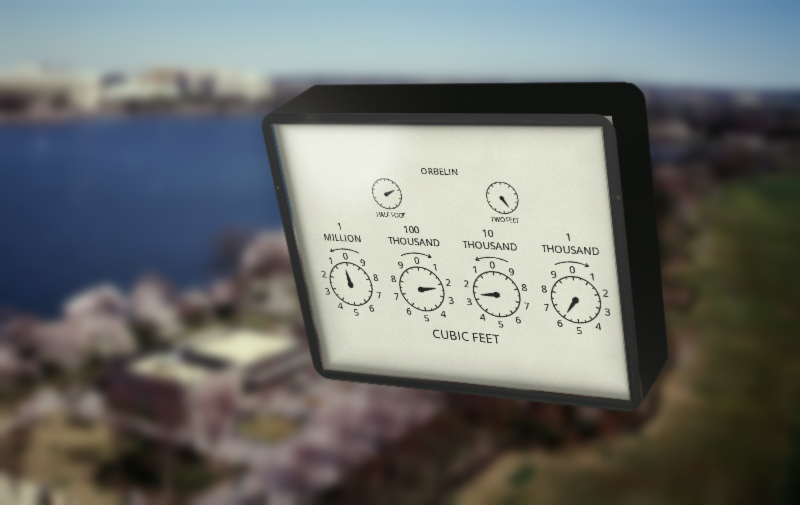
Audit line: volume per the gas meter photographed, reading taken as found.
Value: 22600 ft³
